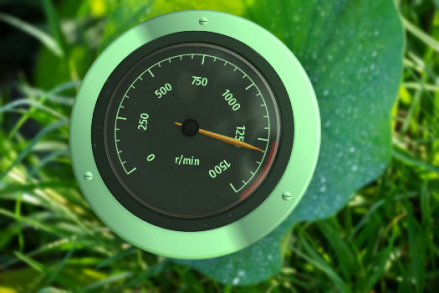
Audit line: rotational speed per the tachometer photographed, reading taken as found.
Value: 1300 rpm
